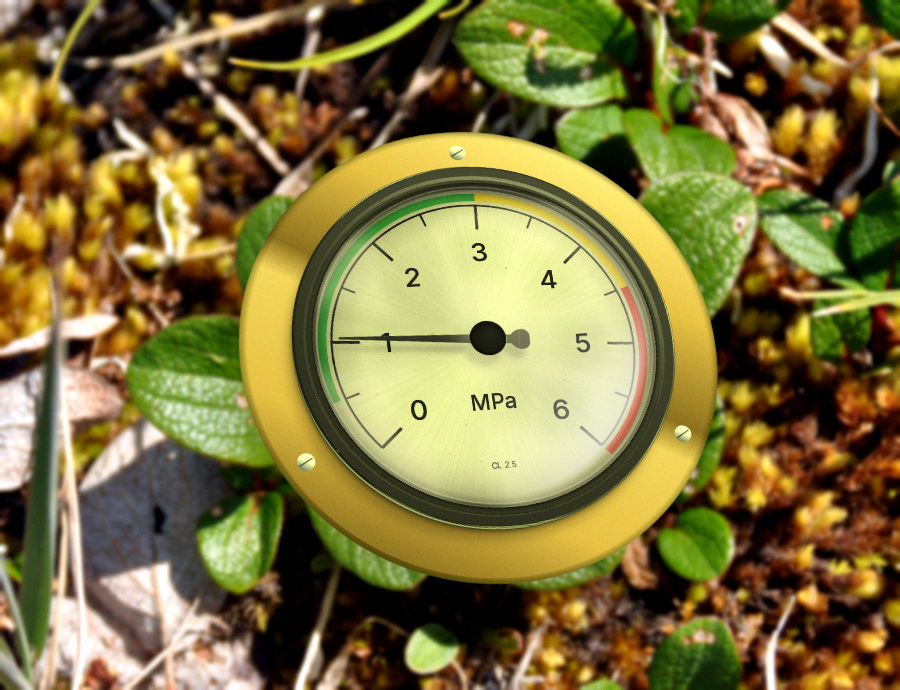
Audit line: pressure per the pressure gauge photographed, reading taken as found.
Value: 1 MPa
